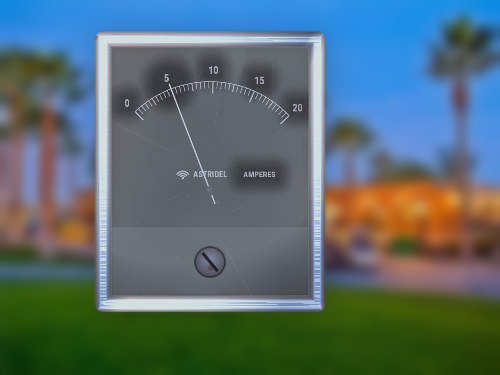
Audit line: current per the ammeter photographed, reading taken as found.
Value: 5 A
